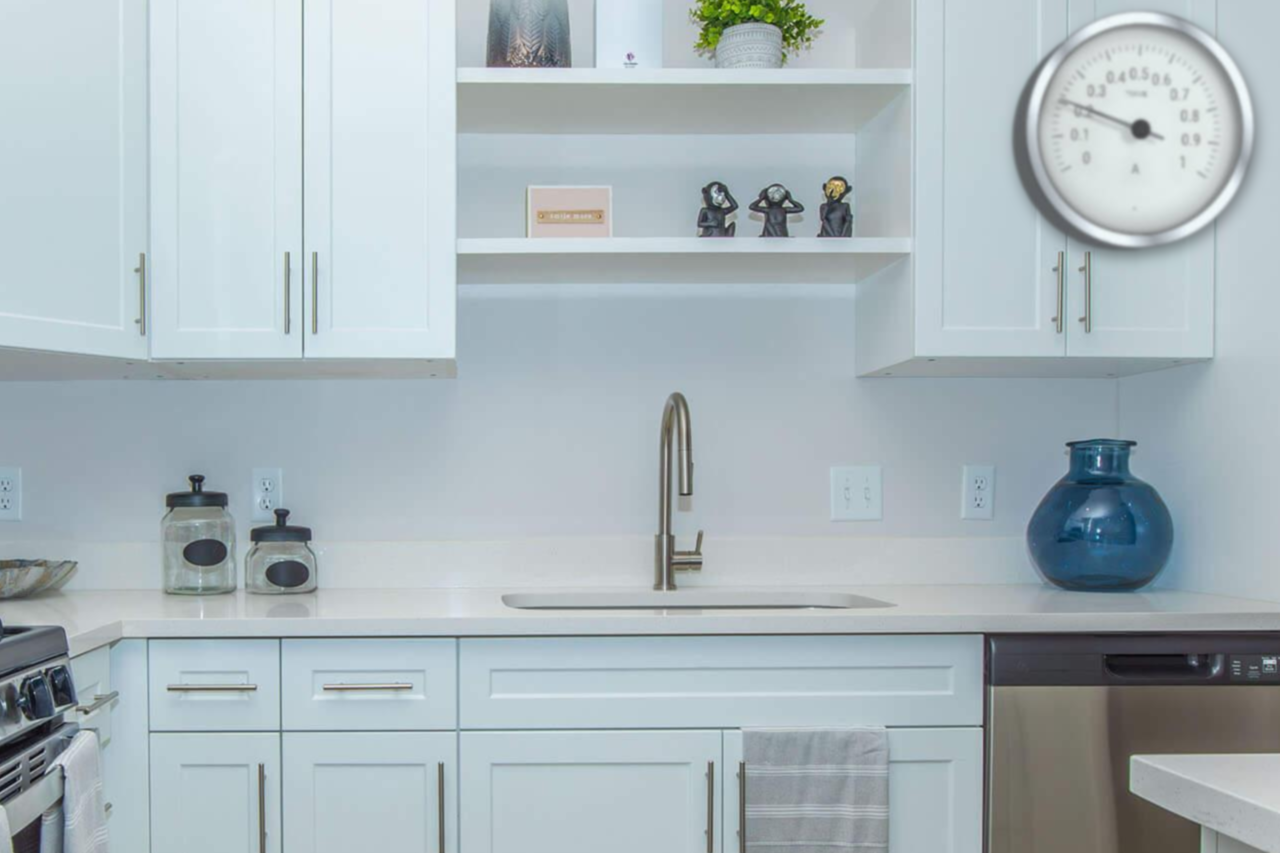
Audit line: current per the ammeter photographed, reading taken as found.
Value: 0.2 A
